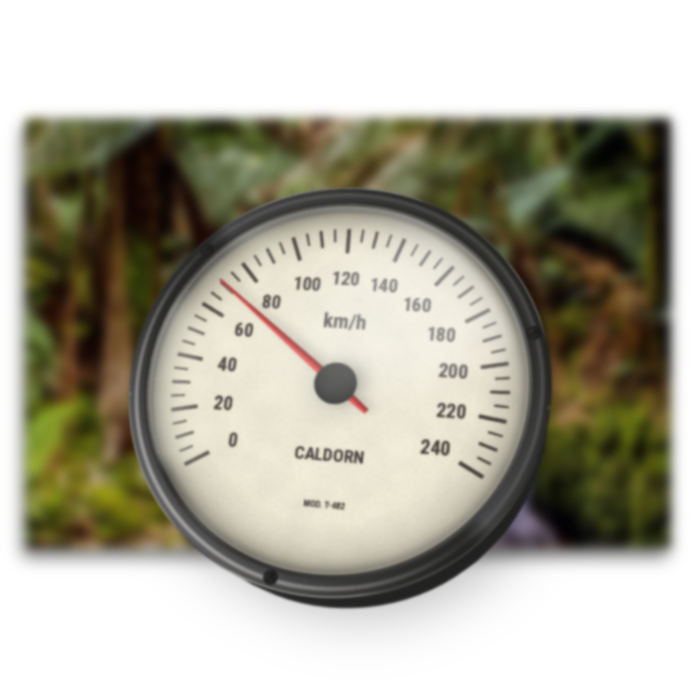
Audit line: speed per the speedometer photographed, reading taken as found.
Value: 70 km/h
